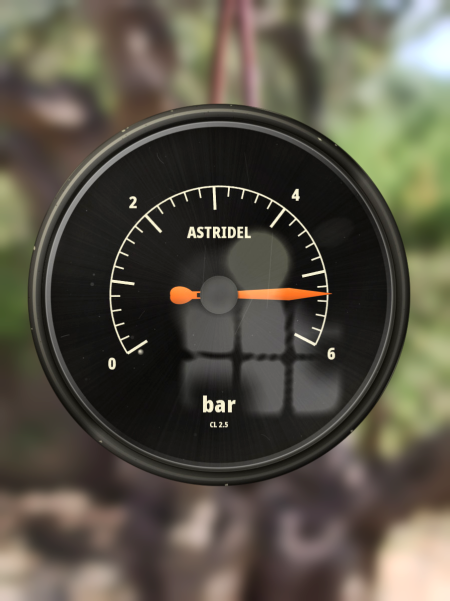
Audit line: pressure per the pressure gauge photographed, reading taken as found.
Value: 5.3 bar
